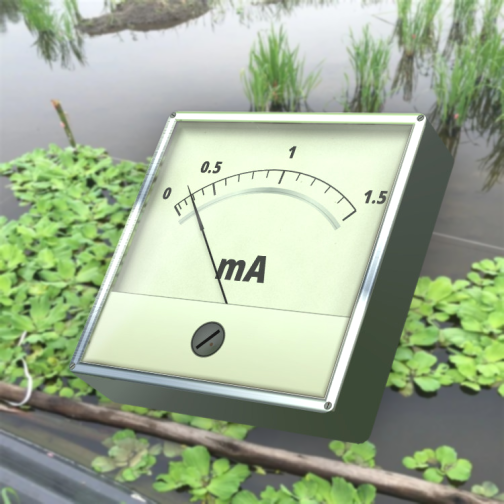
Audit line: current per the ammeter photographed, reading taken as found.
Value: 0.3 mA
